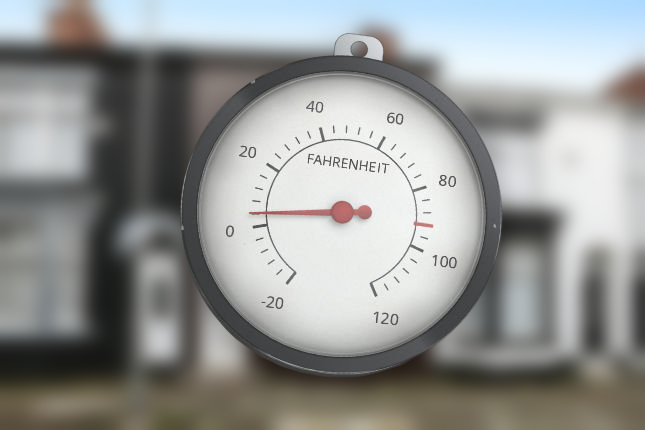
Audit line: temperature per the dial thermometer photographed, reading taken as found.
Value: 4 °F
